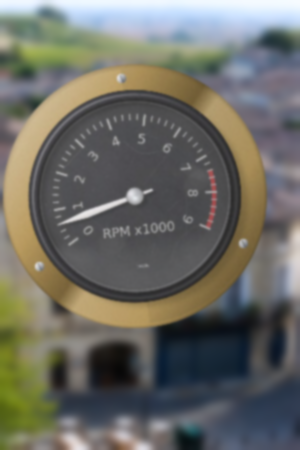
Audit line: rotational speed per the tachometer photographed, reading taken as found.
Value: 600 rpm
